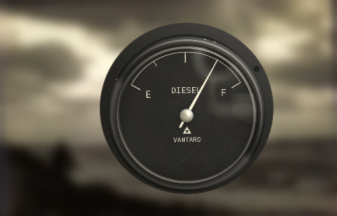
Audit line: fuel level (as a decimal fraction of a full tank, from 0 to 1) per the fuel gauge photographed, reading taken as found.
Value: 0.75
